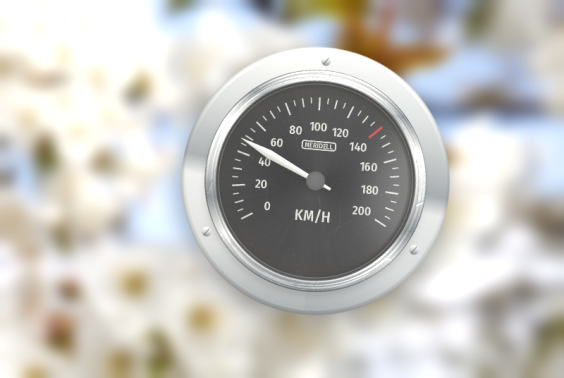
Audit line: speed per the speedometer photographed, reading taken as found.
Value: 47.5 km/h
